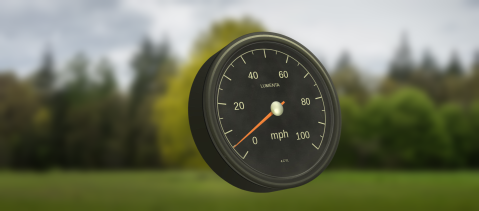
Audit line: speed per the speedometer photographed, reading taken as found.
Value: 5 mph
